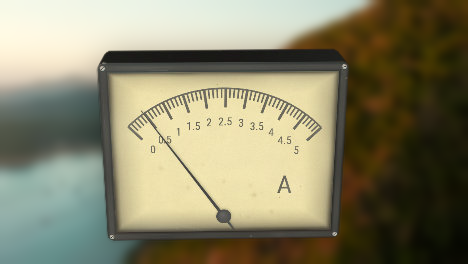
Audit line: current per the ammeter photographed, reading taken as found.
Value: 0.5 A
